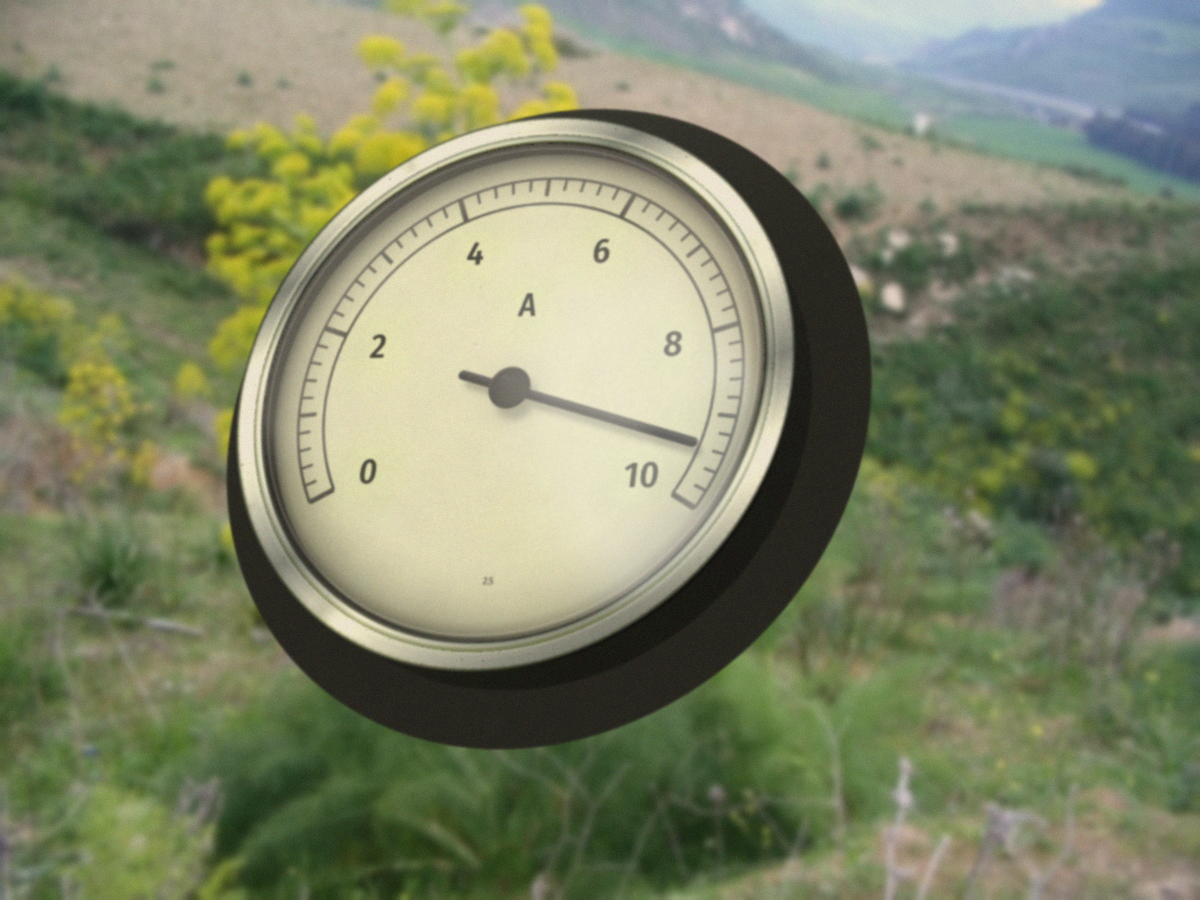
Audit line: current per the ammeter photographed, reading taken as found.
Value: 9.4 A
